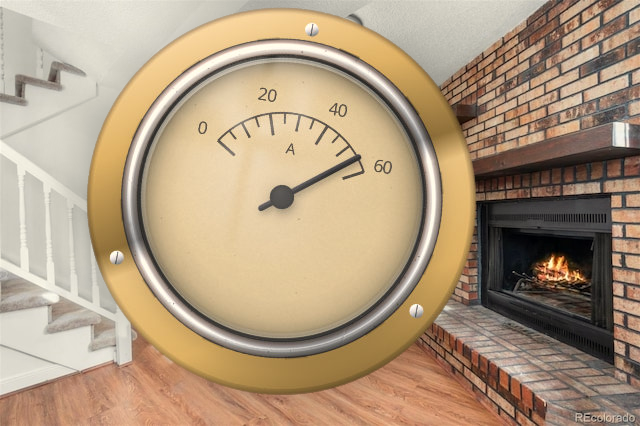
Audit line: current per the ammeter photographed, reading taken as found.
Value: 55 A
